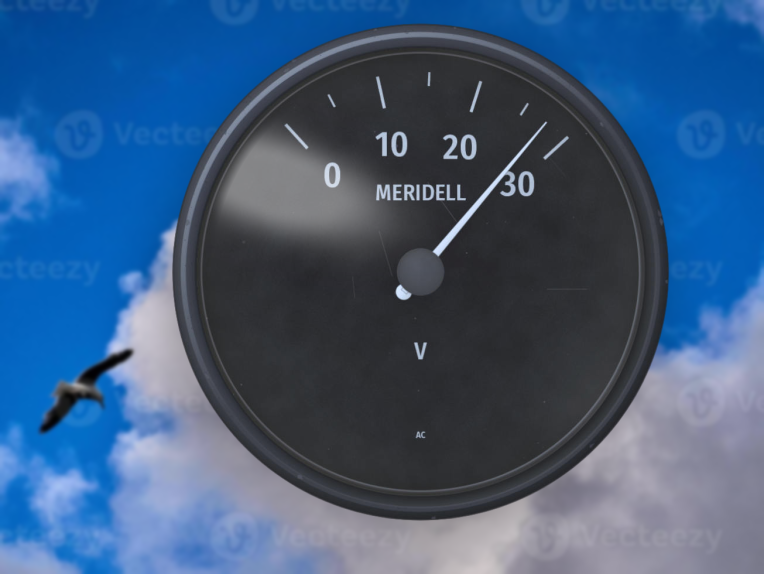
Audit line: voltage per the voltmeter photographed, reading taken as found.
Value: 27.5 V
